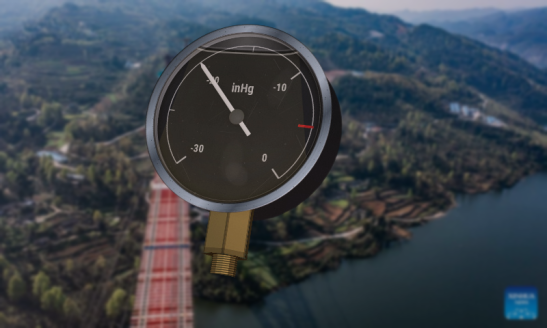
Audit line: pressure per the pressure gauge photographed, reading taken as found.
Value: -20 inHg
